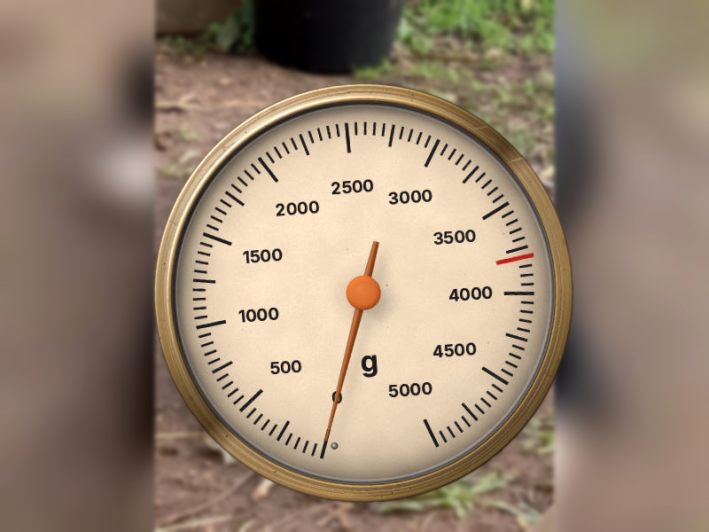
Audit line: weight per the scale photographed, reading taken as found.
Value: 0 g
